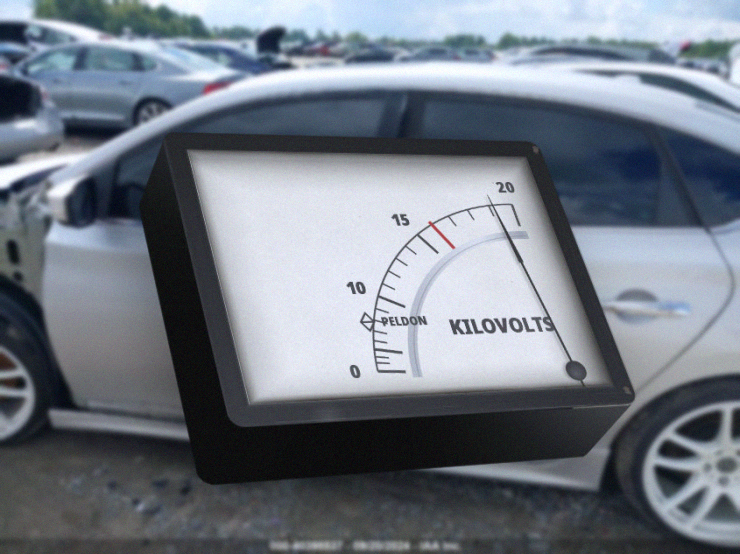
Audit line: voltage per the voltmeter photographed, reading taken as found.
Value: 19 kV
